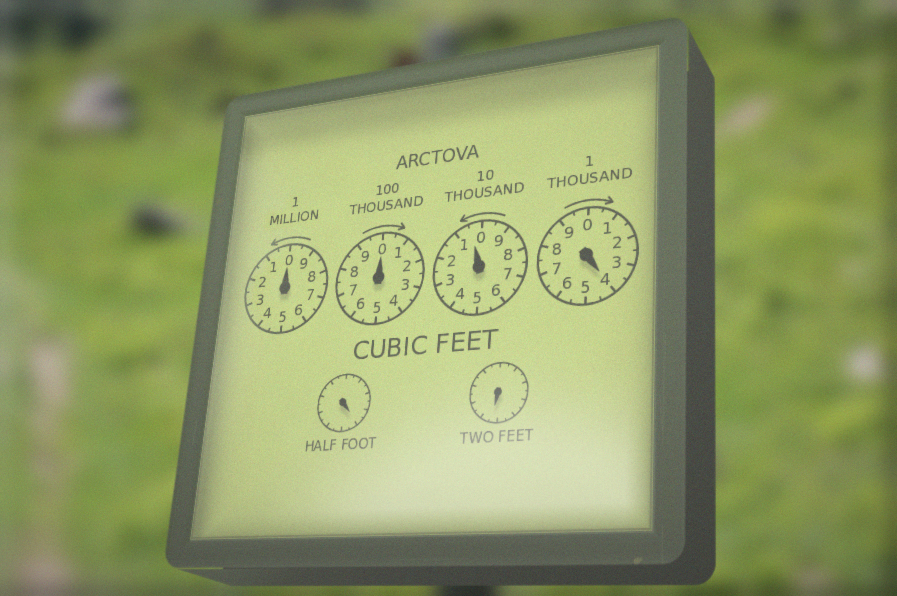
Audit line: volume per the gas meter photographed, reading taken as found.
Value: 400 ft³
